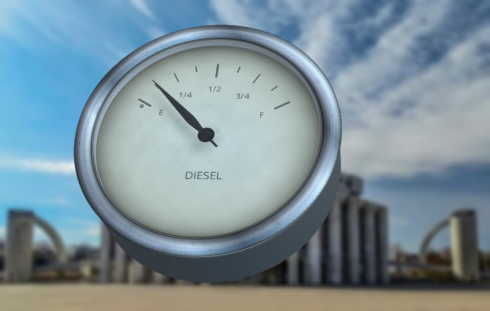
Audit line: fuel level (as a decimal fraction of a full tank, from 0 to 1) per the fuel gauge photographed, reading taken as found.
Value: 0.125
